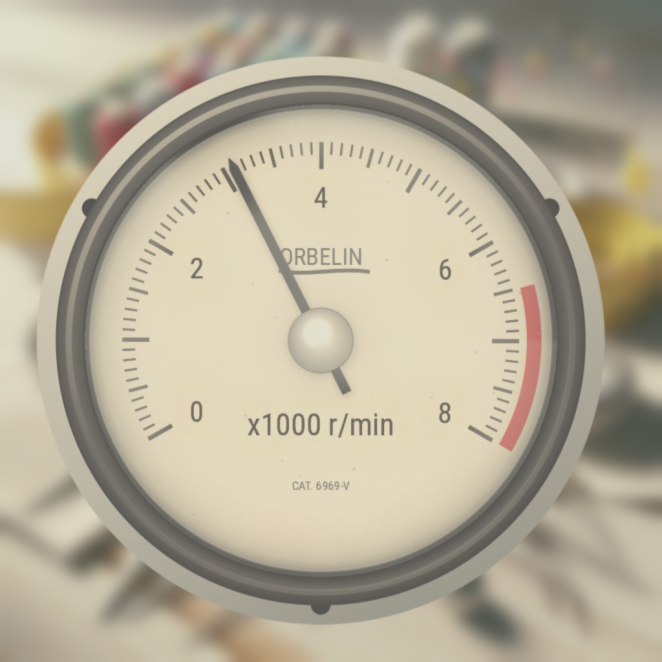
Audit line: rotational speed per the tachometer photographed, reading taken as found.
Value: 3100 rpm
